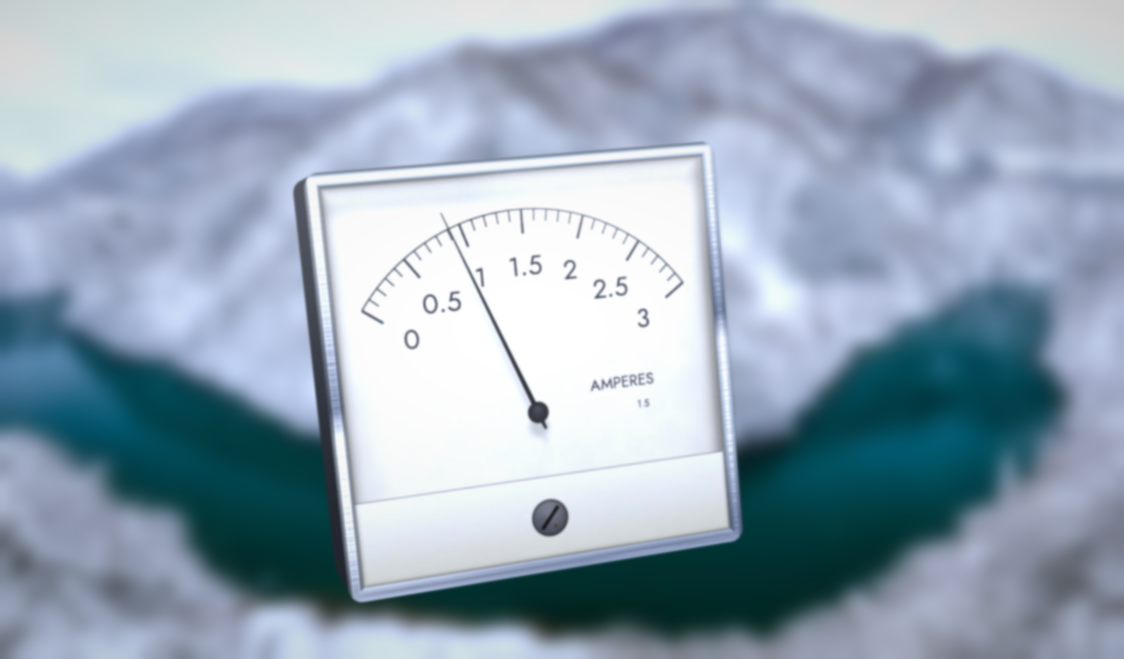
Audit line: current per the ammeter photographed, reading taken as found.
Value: 0.9 A
